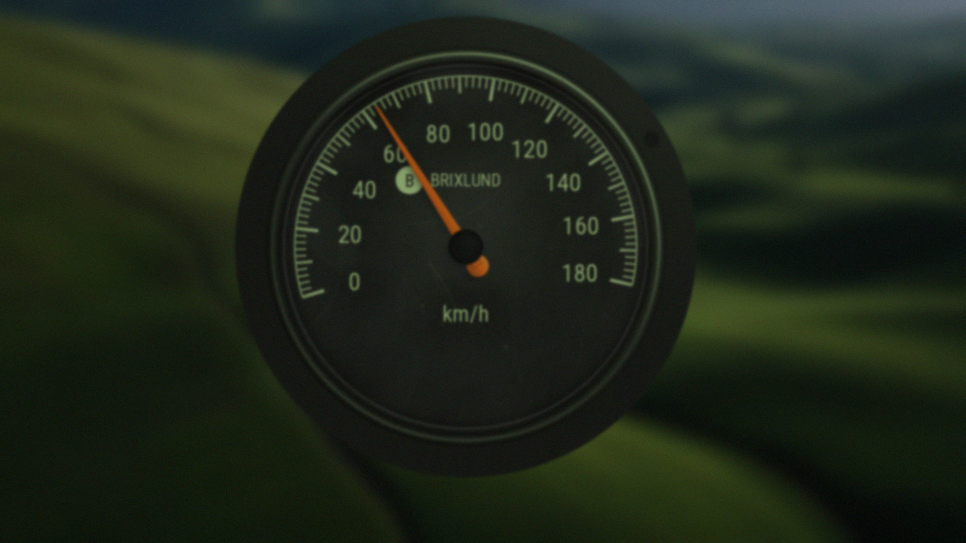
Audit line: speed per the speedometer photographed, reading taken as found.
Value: 64 km/h
